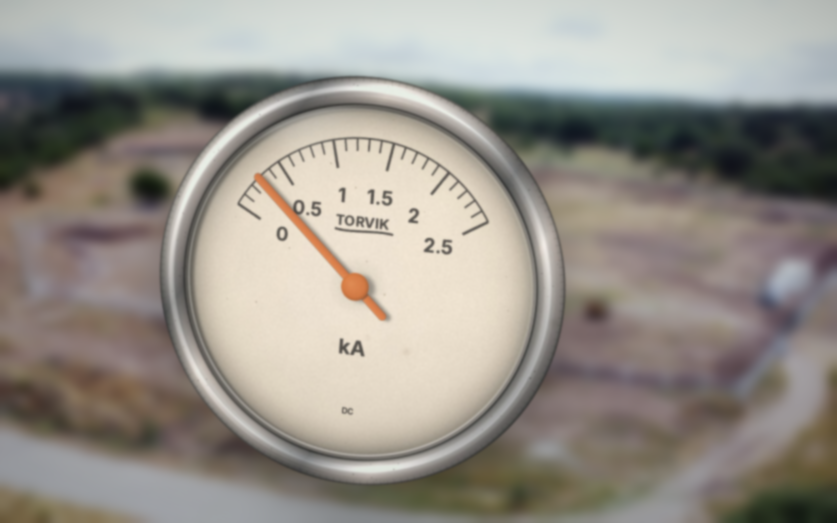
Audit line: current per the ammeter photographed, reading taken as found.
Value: 0.3 kA
